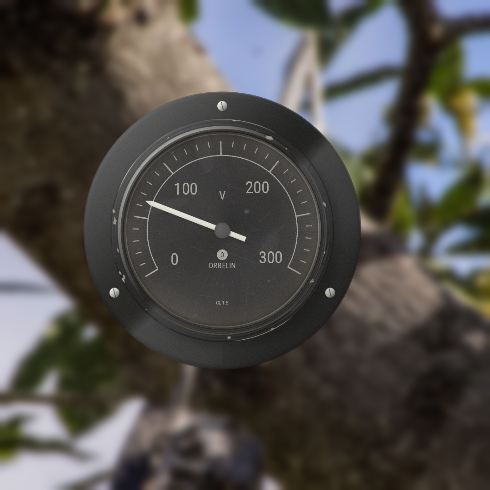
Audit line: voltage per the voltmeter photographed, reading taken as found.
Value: 65 V
